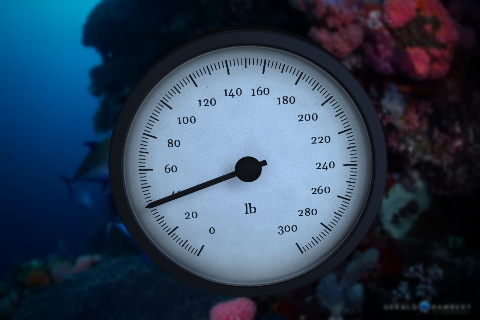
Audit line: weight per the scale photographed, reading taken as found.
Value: 40 lb
